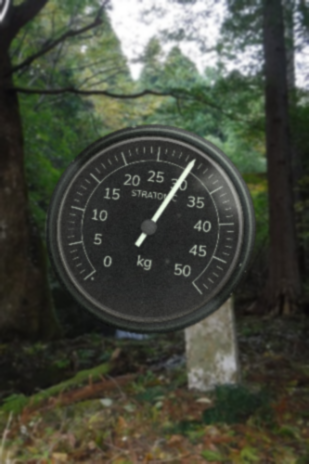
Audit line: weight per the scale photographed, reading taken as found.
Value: 30 kg
